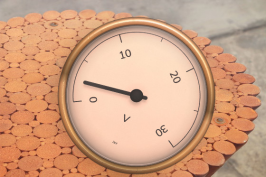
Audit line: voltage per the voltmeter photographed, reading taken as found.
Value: 2.5 V
